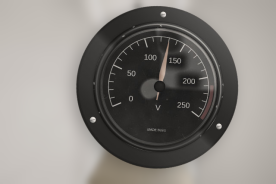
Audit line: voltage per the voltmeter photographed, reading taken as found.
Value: 130 V
